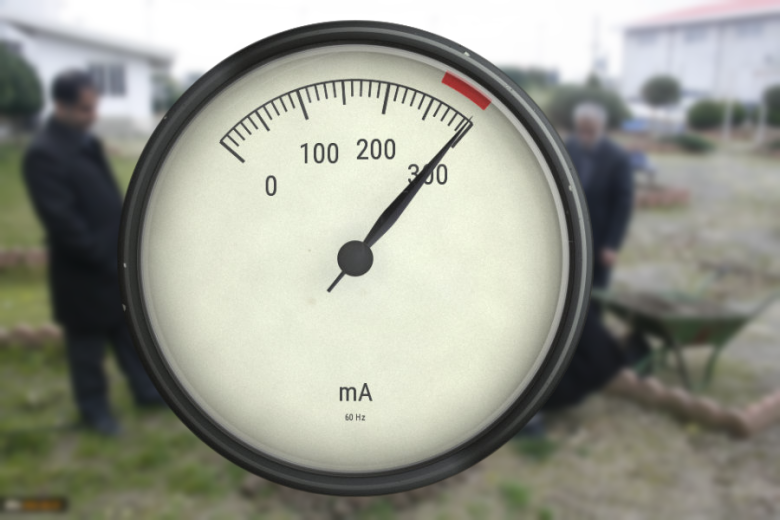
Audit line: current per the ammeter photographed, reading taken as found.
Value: 295 mA
